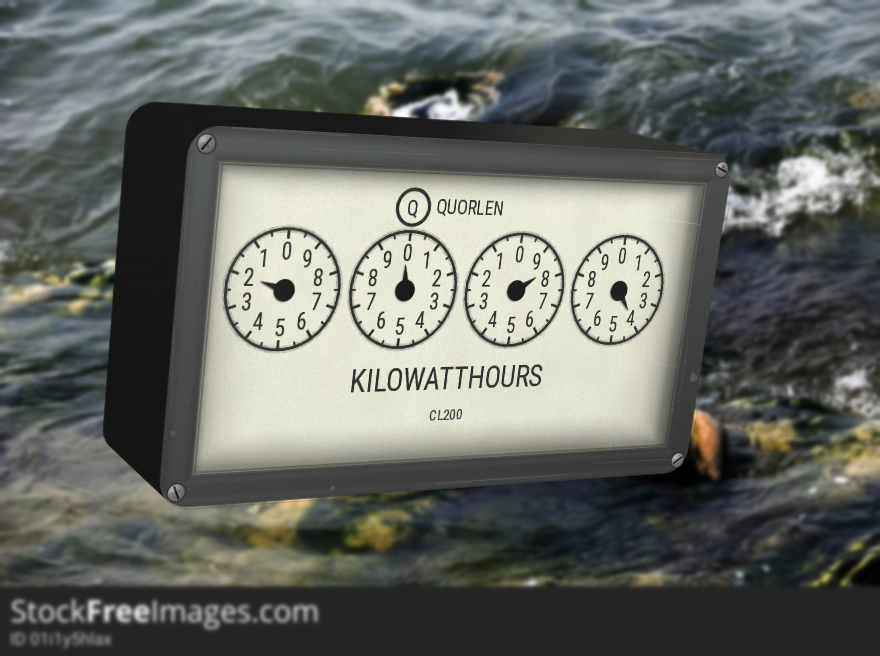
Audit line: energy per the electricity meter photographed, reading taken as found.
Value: 1984 kWh
